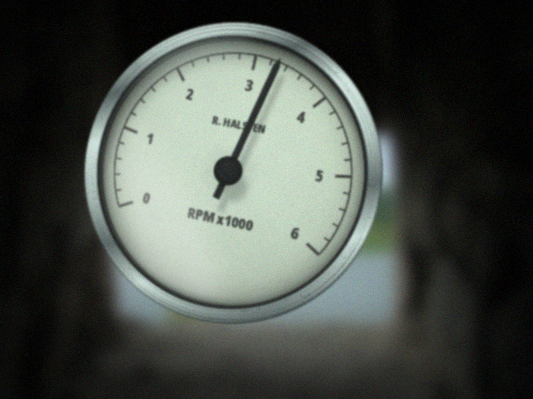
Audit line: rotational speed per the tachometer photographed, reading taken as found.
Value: 3300 rpm
